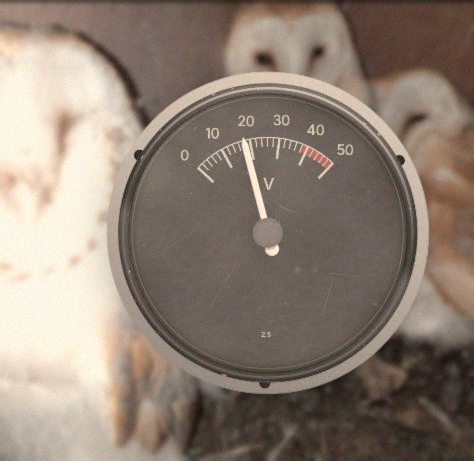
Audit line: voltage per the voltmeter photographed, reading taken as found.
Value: 18 V
